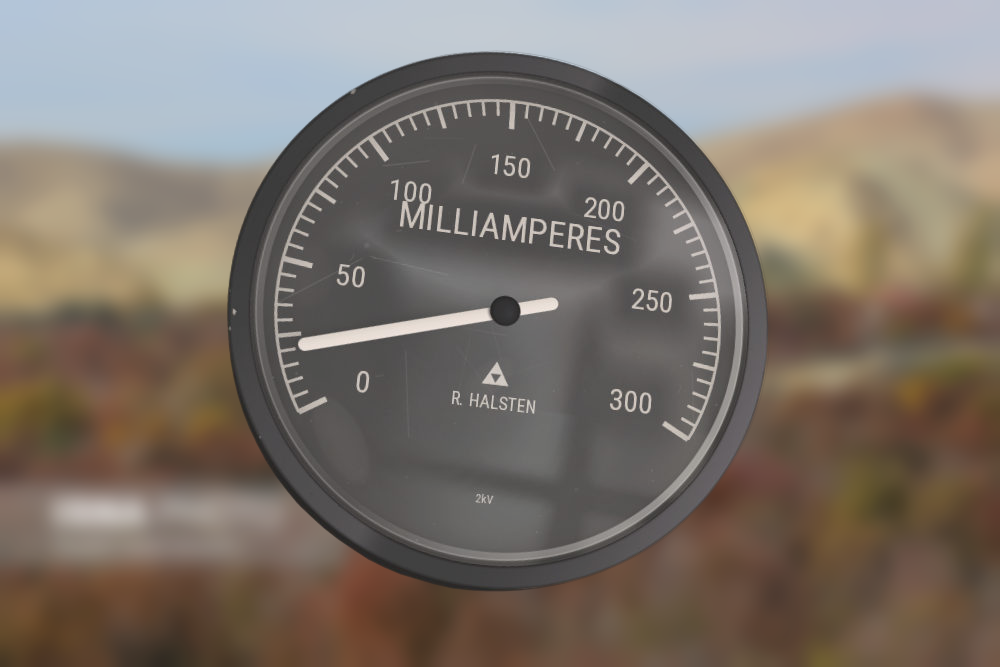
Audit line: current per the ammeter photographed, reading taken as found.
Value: 20 mA
